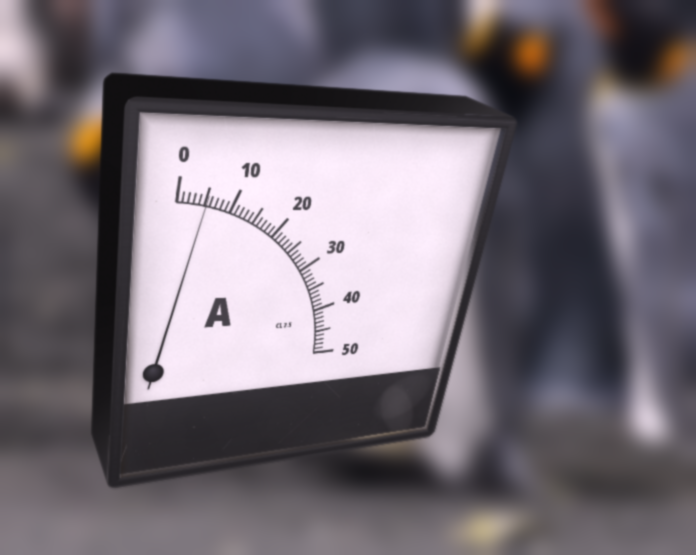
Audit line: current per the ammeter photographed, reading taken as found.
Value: 5 A
